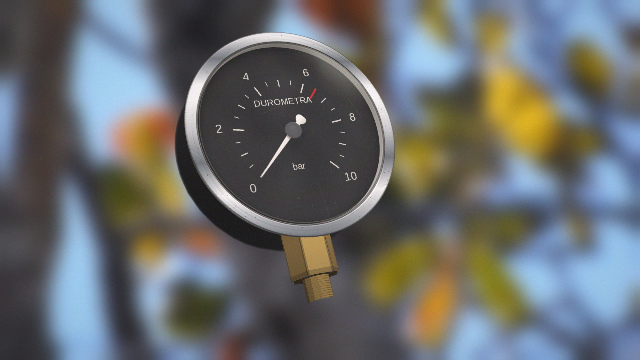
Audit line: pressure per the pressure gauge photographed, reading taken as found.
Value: 0 bar
